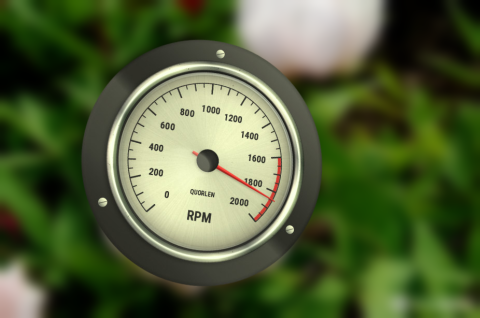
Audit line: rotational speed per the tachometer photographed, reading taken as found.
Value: 1850 rpm
